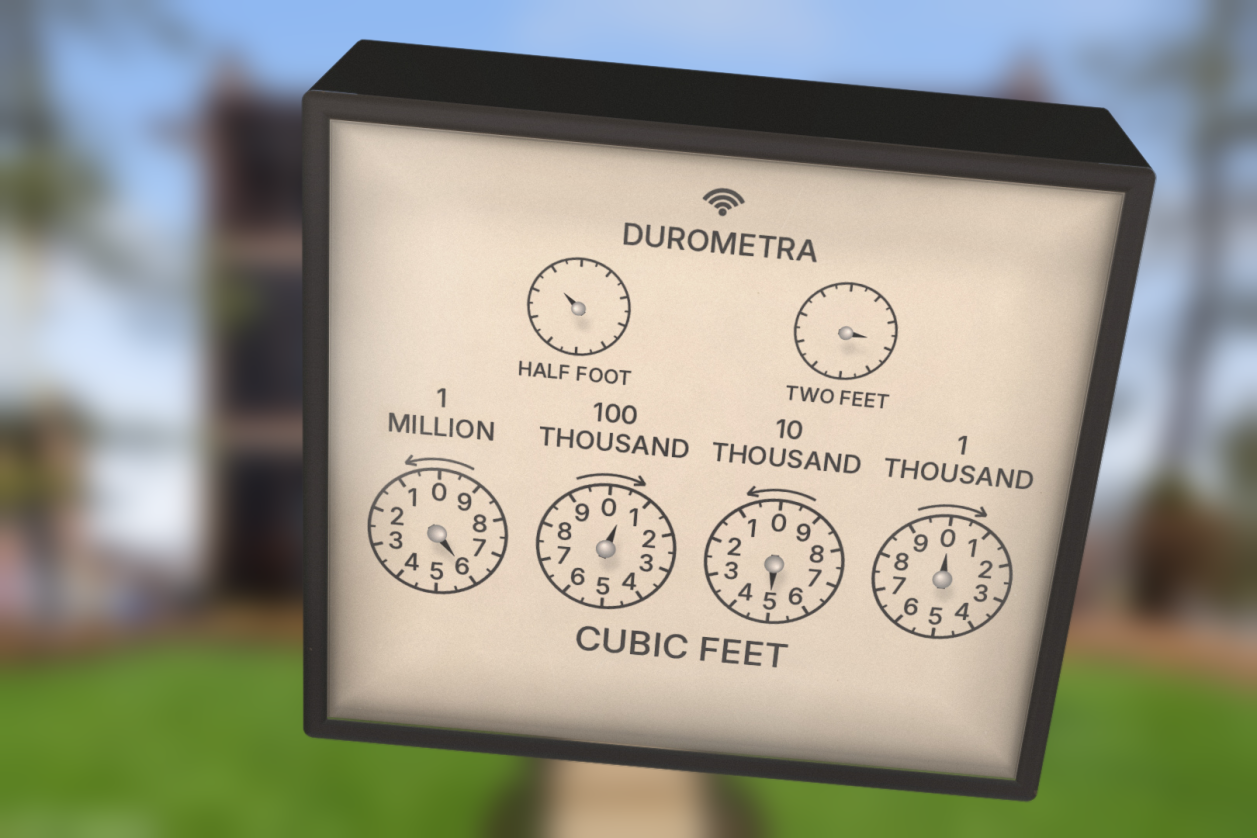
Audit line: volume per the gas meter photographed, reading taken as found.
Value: 605000 ft³
